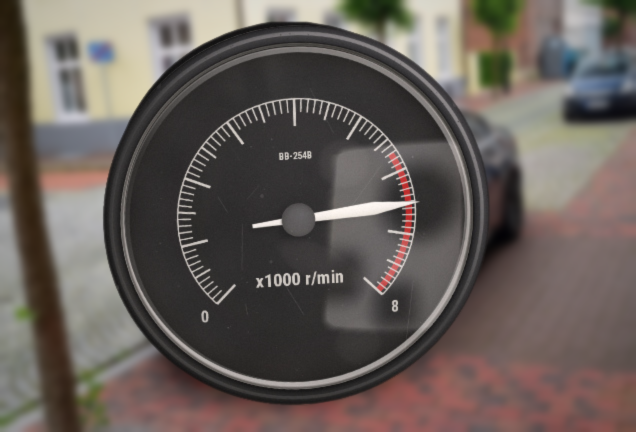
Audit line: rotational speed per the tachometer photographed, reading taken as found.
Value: 6500 rpm
